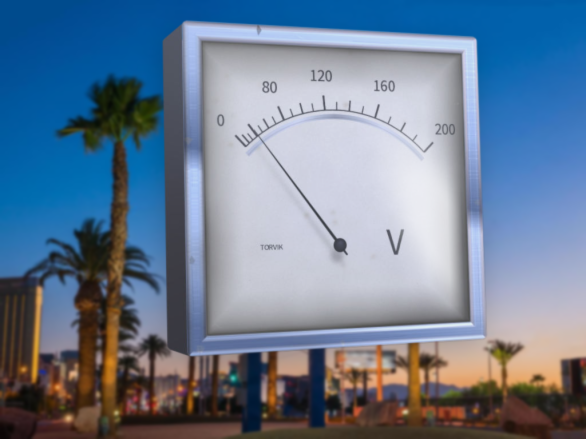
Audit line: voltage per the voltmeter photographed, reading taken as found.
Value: 40 V
